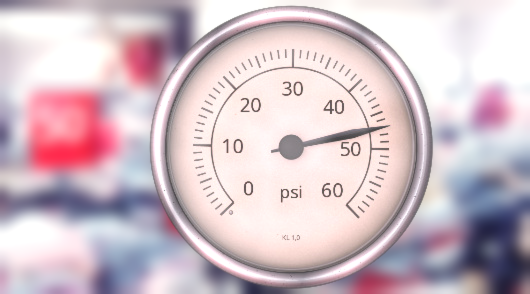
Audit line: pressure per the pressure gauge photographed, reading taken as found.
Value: 47 psi
